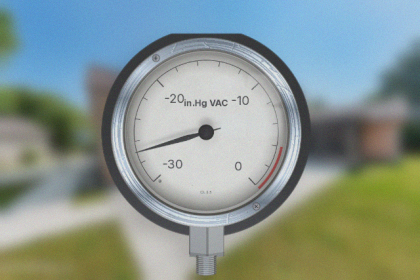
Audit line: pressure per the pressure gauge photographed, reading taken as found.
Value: -27 inHg
